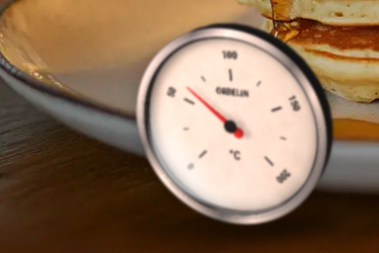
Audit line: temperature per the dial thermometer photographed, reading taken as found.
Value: 62.5 °C
